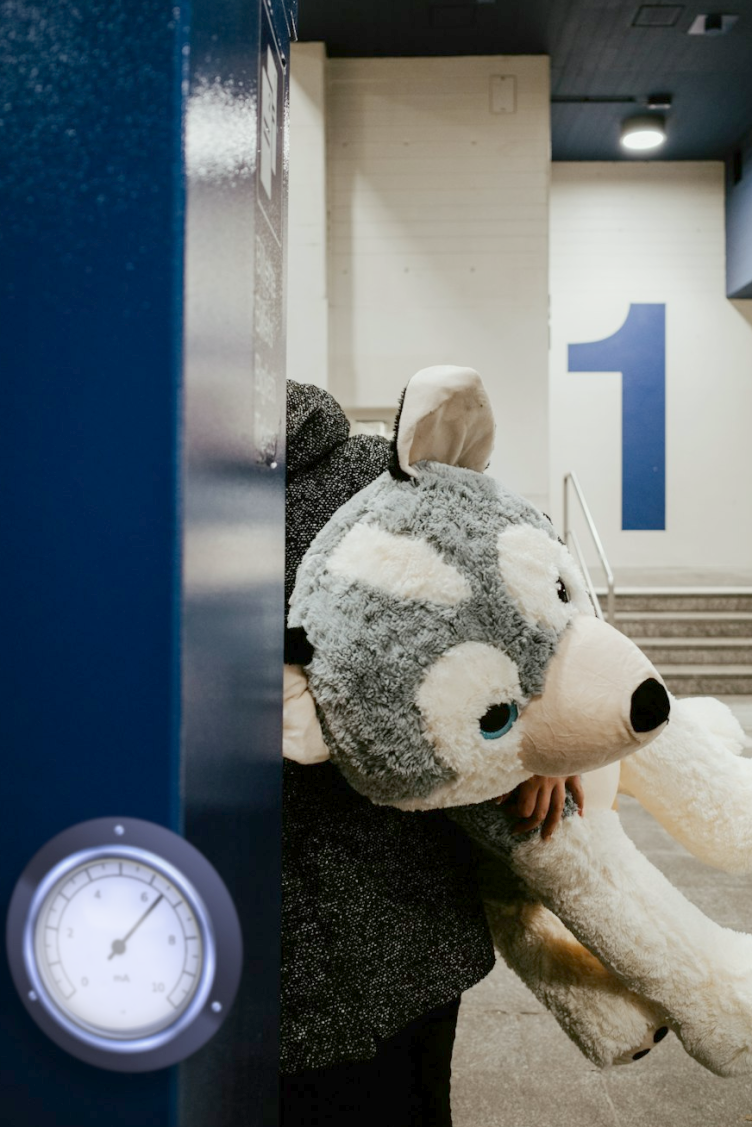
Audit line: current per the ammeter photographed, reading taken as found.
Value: 6.5 mA
